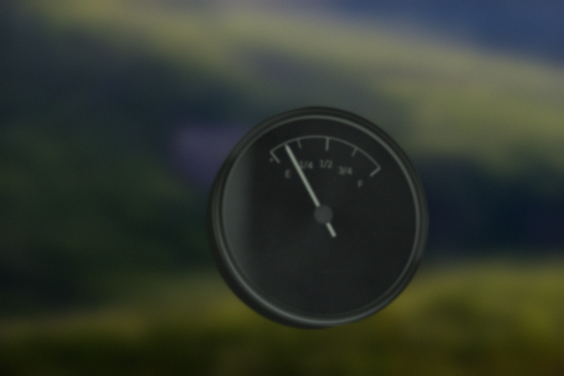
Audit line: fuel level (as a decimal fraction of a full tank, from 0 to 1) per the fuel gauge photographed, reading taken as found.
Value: 0.125
